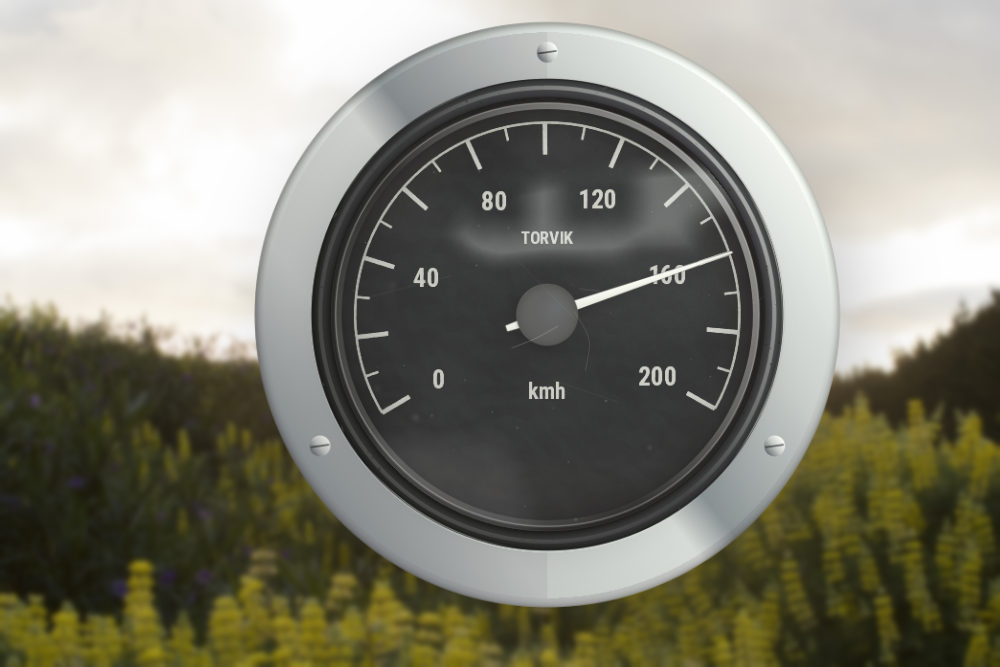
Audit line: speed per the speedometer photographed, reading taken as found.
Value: 160 km/h
